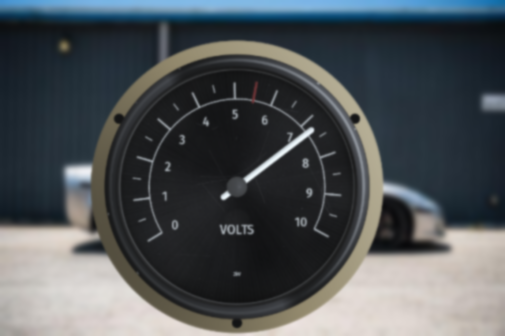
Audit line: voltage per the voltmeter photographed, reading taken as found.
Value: 7.25 V
